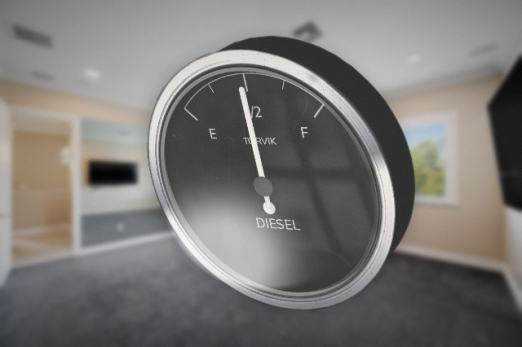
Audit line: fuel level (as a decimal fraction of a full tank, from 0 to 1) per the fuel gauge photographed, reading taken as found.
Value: 0.5
